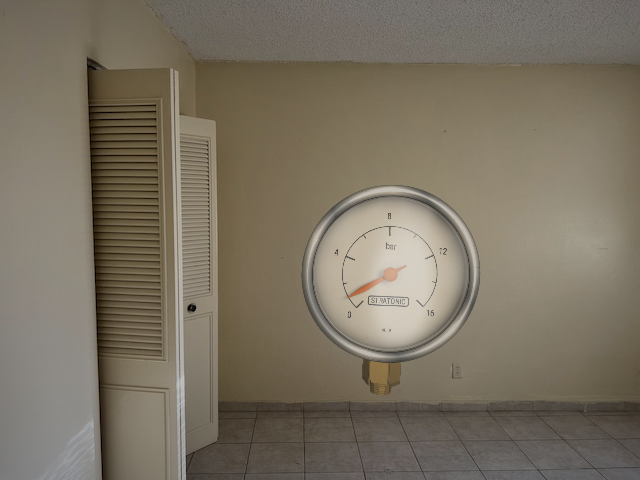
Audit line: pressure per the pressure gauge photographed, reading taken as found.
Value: 1 bar
